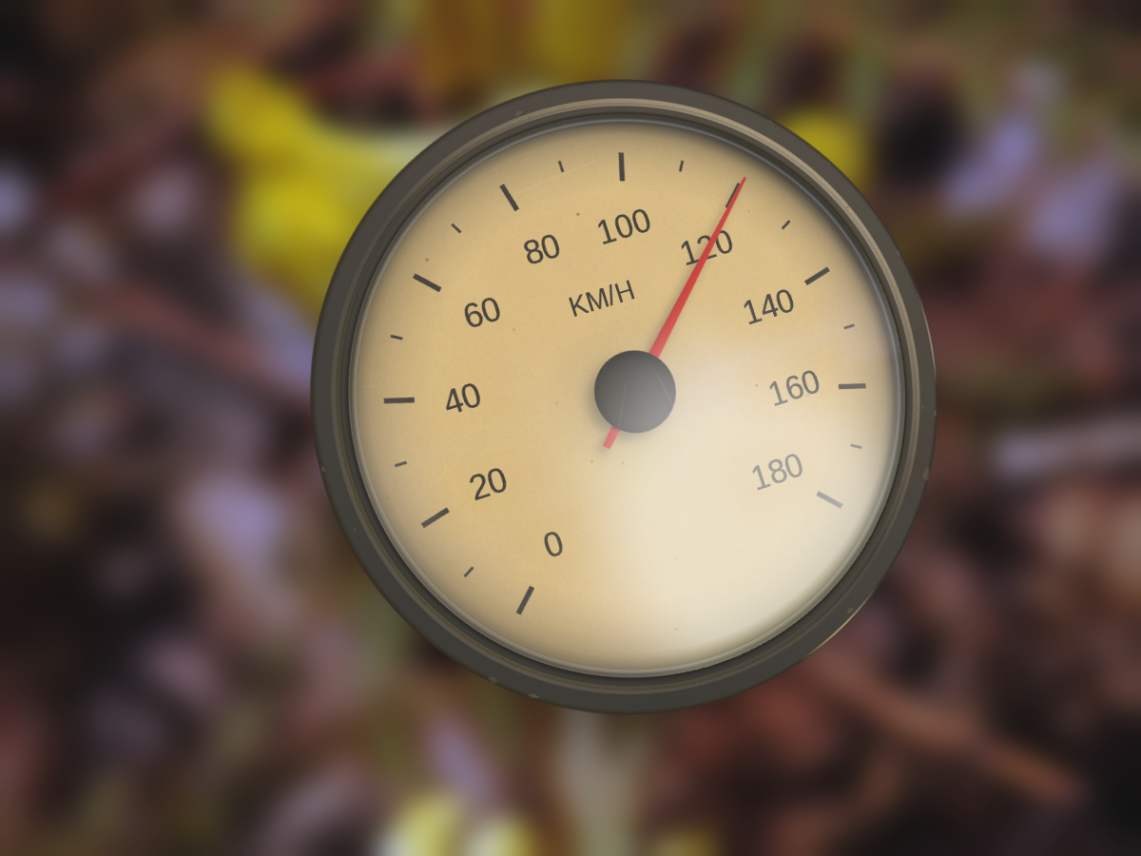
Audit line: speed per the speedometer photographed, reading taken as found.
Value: 120 km/h
